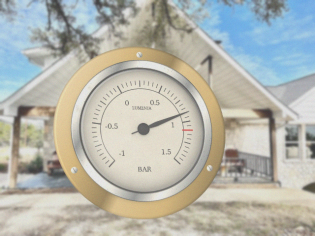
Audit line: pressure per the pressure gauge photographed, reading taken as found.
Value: 0.9 bar
